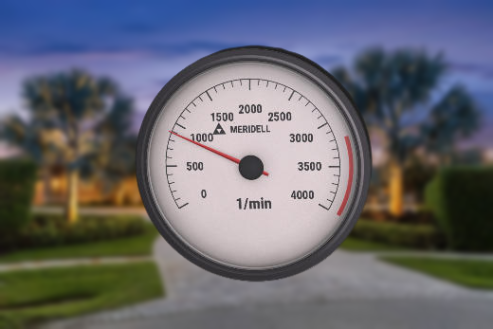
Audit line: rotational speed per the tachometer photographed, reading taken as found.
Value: 900 rpm
